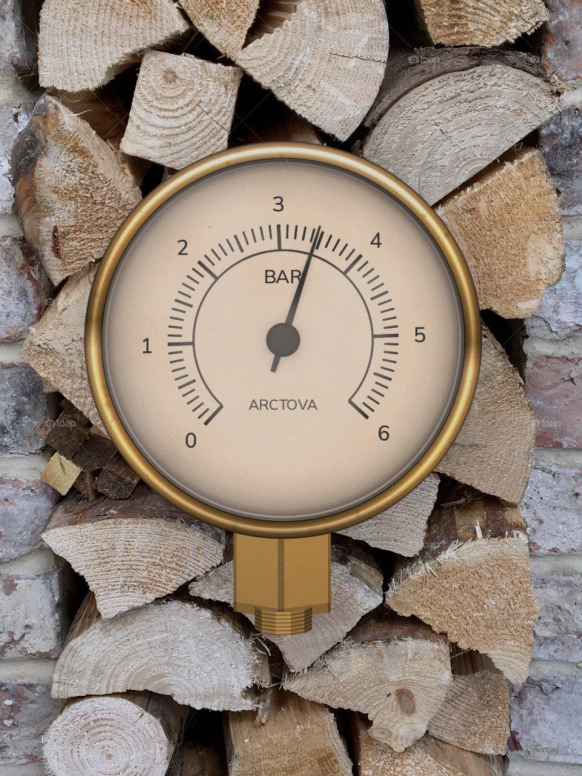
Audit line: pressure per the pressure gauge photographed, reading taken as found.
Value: 3.45 bar
